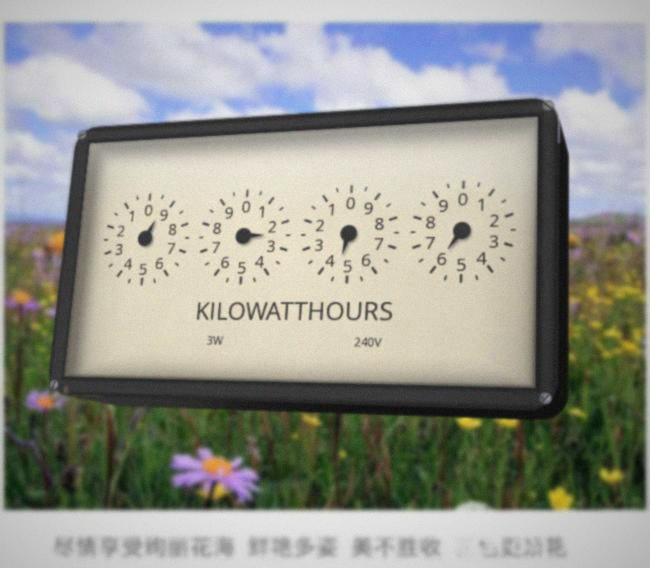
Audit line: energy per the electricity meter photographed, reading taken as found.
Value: 9246 kWh
